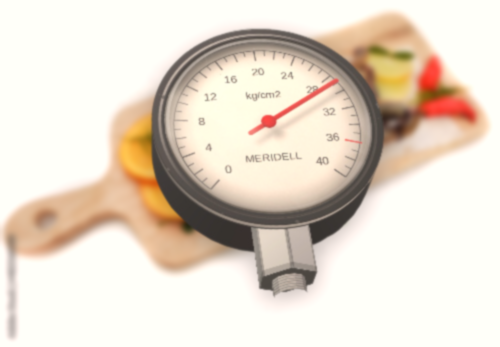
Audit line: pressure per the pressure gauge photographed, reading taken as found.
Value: 29 kg/cm²
